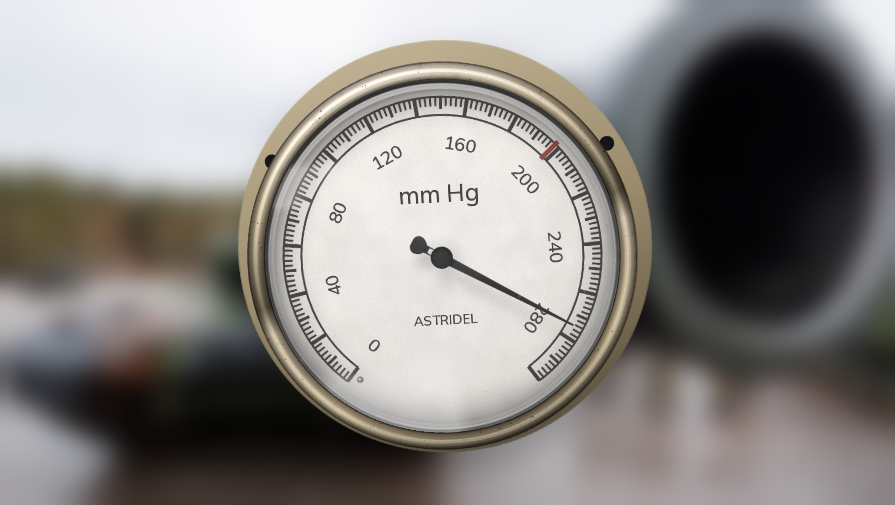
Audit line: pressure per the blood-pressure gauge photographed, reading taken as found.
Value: 274 mmHg
